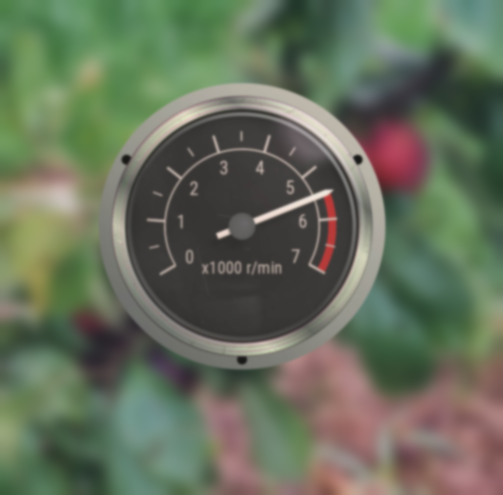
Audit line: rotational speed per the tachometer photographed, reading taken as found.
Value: 5500 rpm
